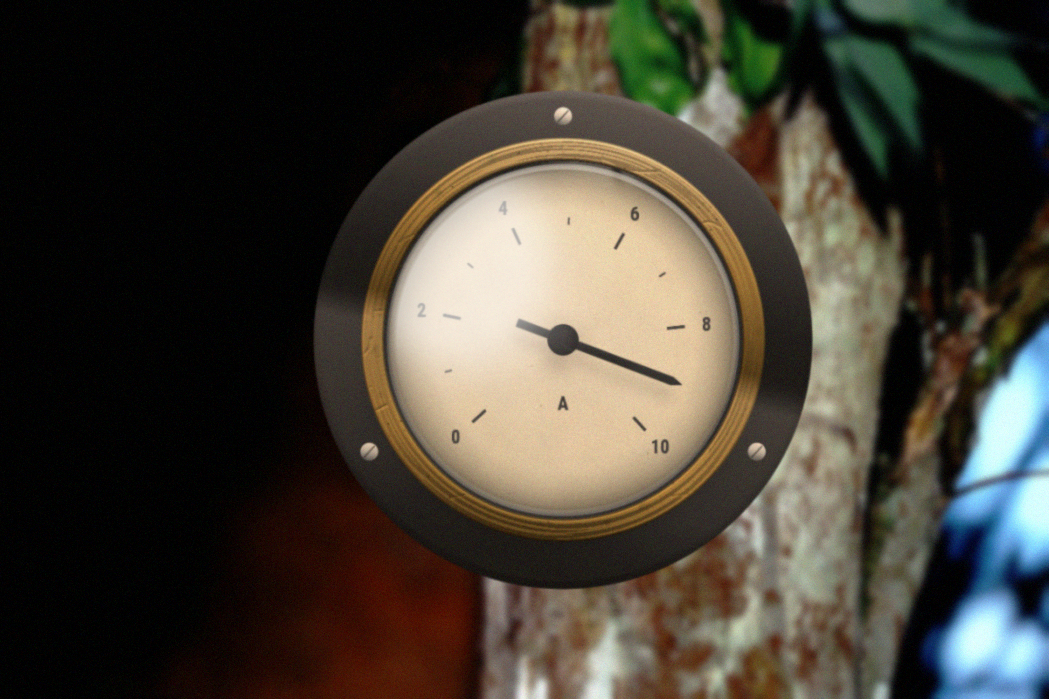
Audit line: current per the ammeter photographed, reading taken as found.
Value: 9 A
